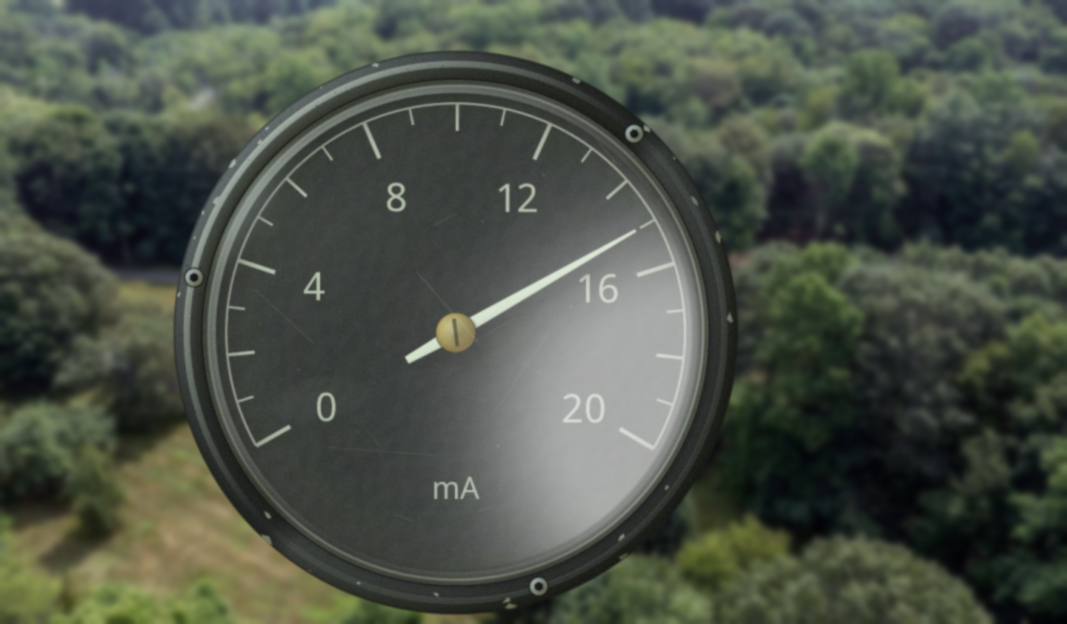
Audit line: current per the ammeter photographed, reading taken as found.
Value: 15 mA
